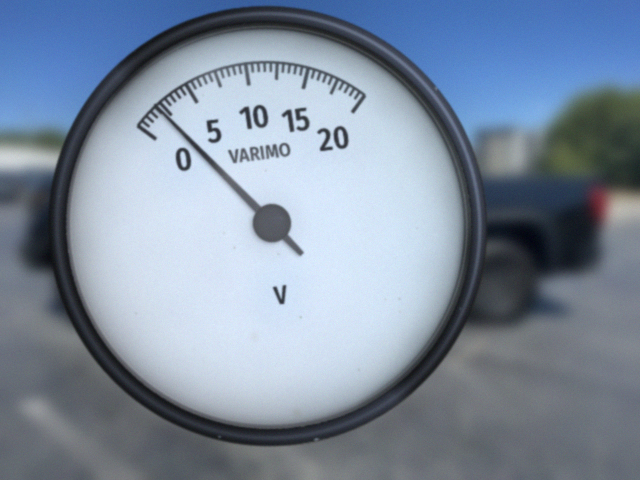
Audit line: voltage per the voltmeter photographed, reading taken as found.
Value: 2 V
